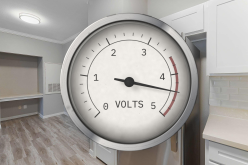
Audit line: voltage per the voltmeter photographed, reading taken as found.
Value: 4.4 V
